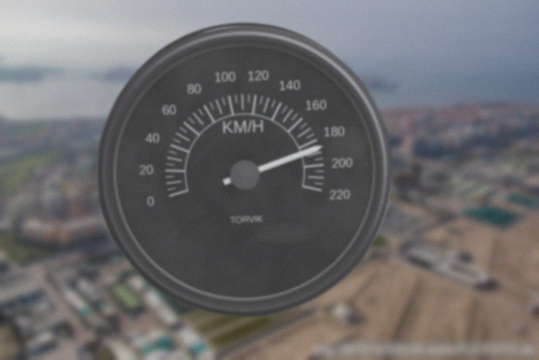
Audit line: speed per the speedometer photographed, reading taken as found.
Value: 185 km/h
